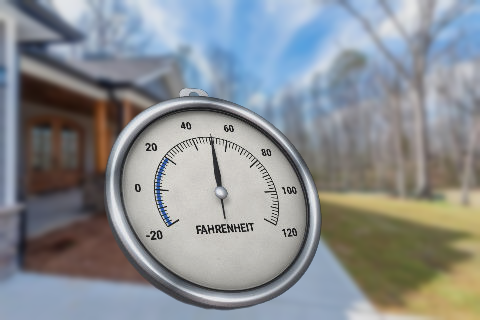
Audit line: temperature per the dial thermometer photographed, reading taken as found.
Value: 50 °F
